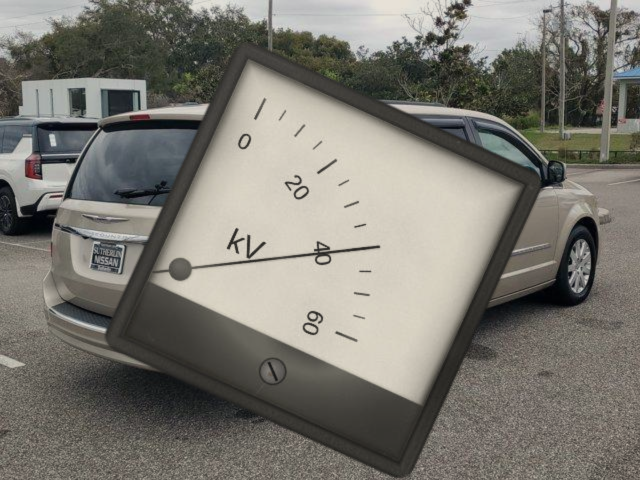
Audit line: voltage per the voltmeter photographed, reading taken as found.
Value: 40 kV
